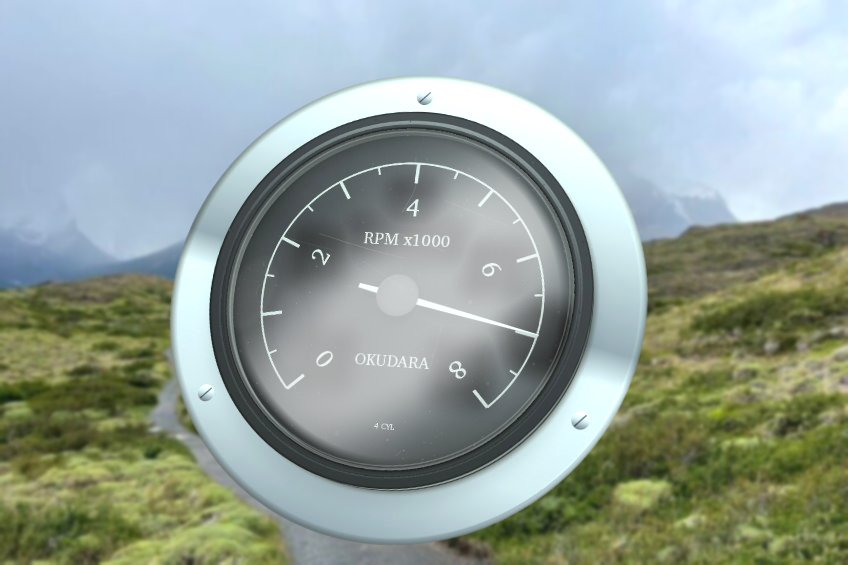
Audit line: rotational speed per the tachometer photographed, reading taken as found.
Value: 7000 rpm
